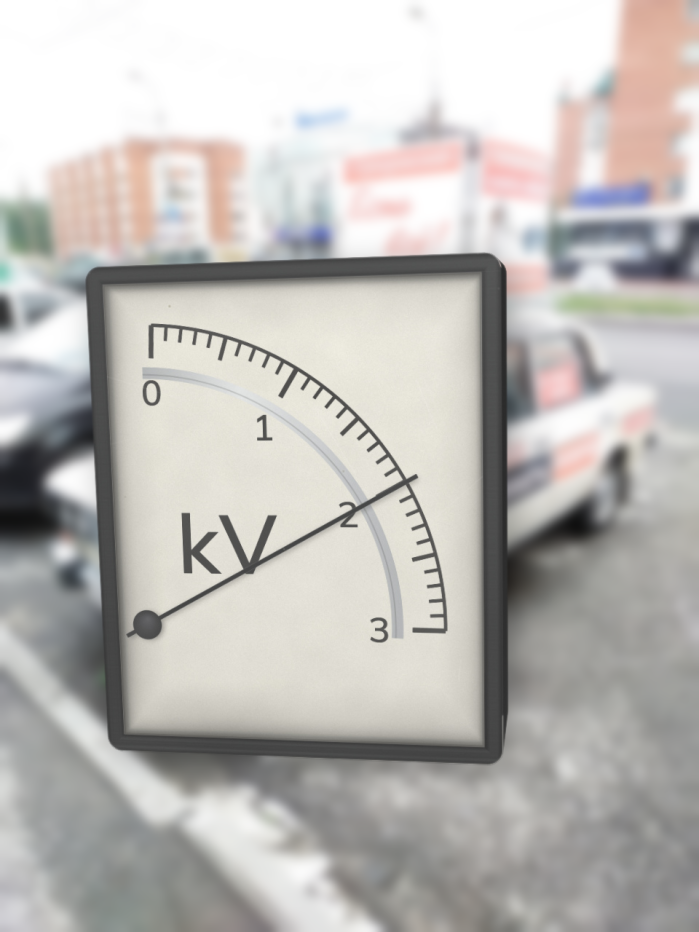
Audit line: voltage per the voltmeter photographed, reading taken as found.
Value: 2 kV
